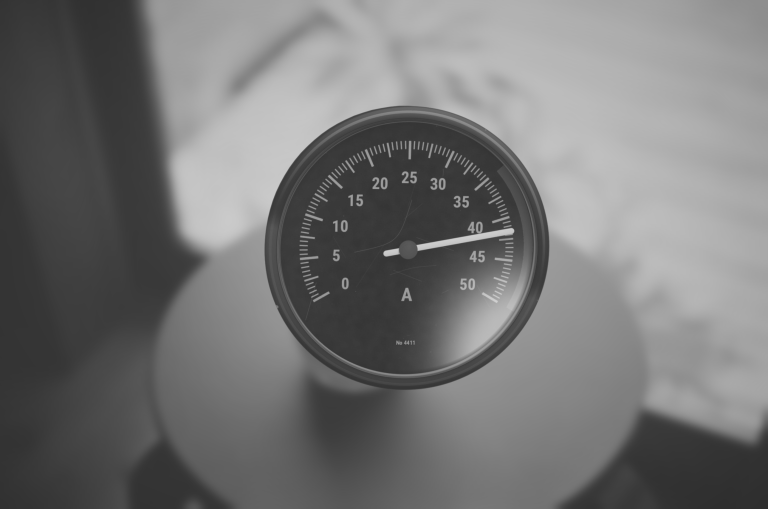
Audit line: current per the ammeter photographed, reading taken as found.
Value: 41.5 A
